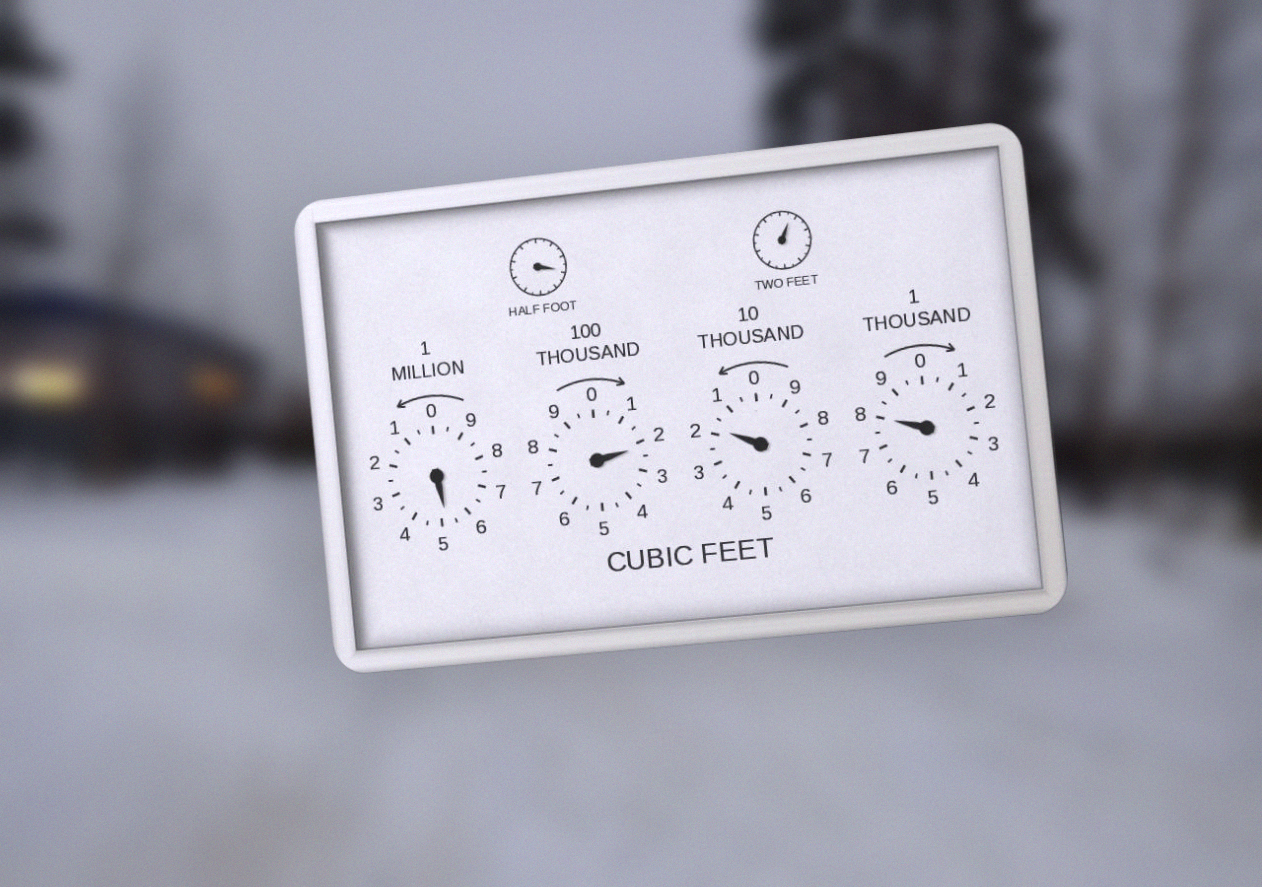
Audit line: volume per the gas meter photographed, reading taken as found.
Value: 521800 ft³
